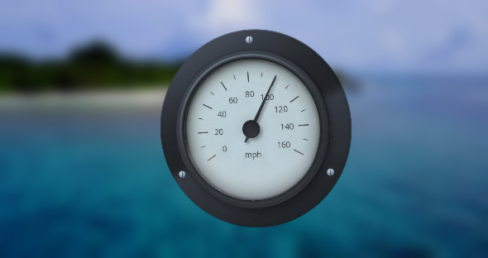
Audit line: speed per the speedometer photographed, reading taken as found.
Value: 100 mph
